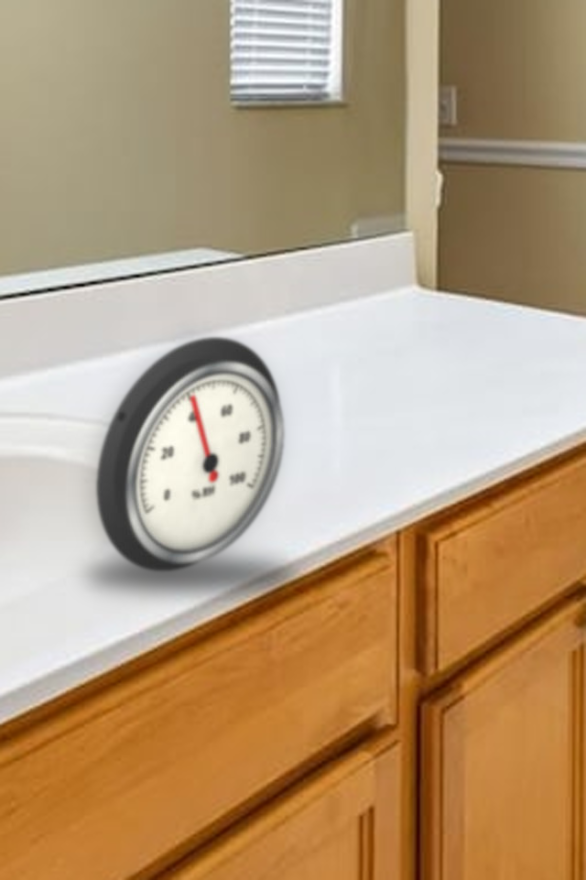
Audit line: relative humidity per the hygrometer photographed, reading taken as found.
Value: 40 %
